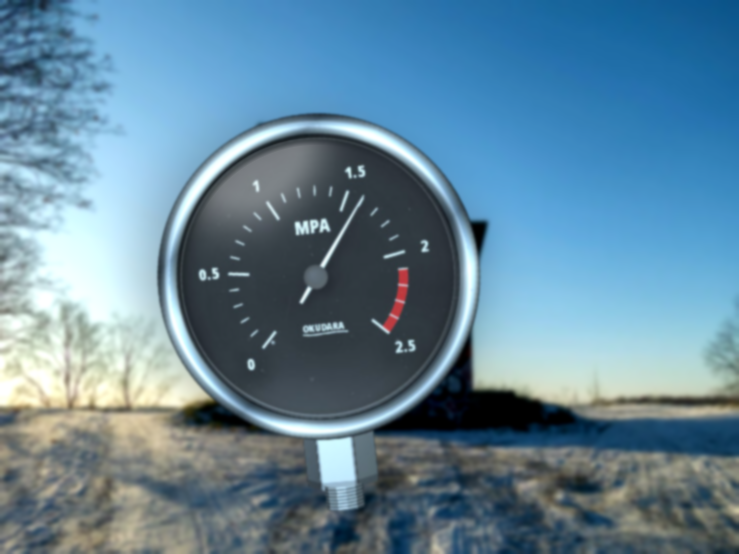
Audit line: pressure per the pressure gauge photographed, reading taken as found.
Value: 1.6 MPa
